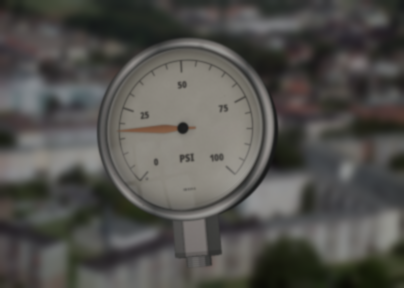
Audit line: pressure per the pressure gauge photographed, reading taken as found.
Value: 17.5 psi
